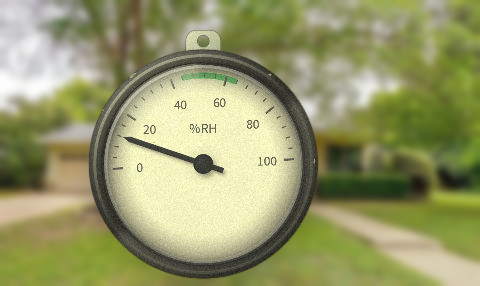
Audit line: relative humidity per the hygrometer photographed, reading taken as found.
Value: 12 %
